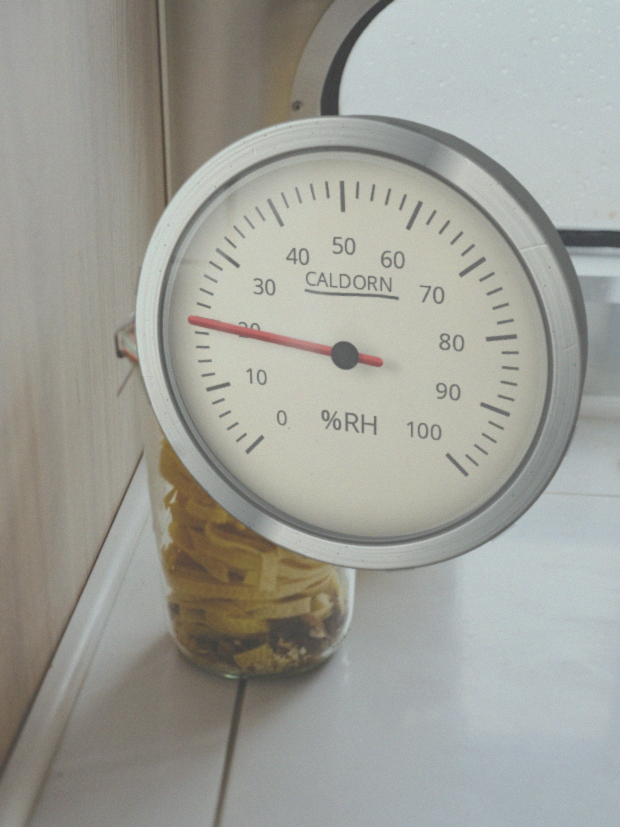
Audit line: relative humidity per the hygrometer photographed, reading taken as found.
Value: 20 %
